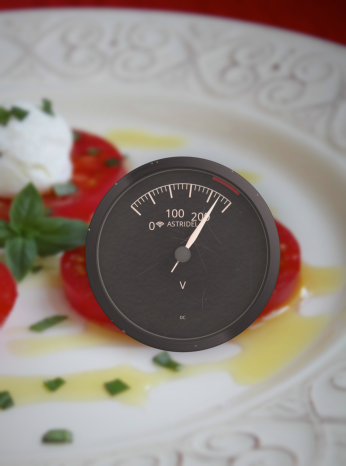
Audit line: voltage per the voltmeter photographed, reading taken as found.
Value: 220 V
